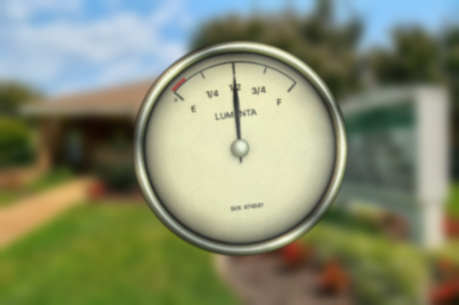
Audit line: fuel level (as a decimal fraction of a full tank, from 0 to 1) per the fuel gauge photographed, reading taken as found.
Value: 0.5
